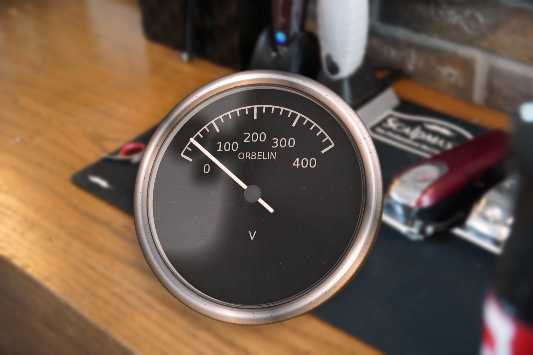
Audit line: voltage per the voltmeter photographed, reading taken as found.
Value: 40 V
